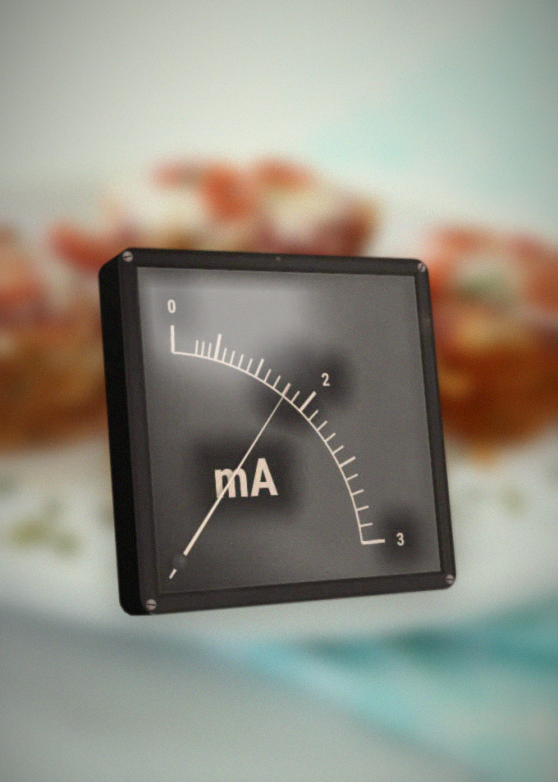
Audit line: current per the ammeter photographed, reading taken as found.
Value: 1.8 mA
